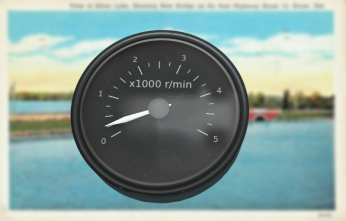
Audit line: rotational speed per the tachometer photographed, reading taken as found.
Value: 250 rpm
